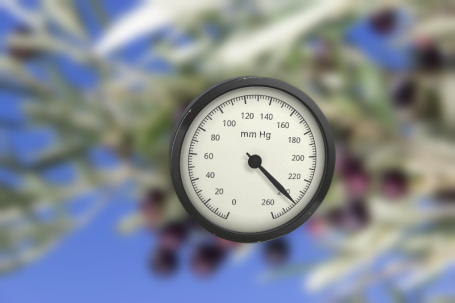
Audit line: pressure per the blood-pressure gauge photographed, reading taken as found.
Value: 240 mmHg
